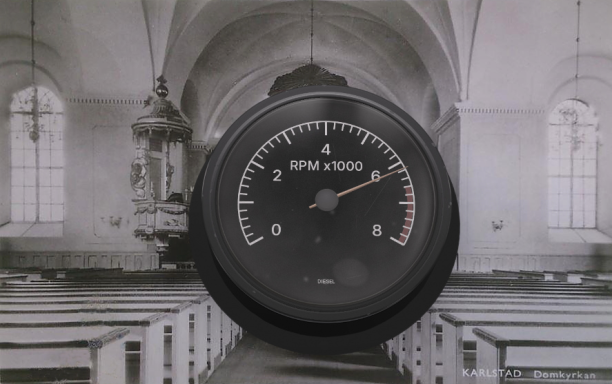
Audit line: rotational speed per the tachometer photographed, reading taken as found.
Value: 6200 rpm
